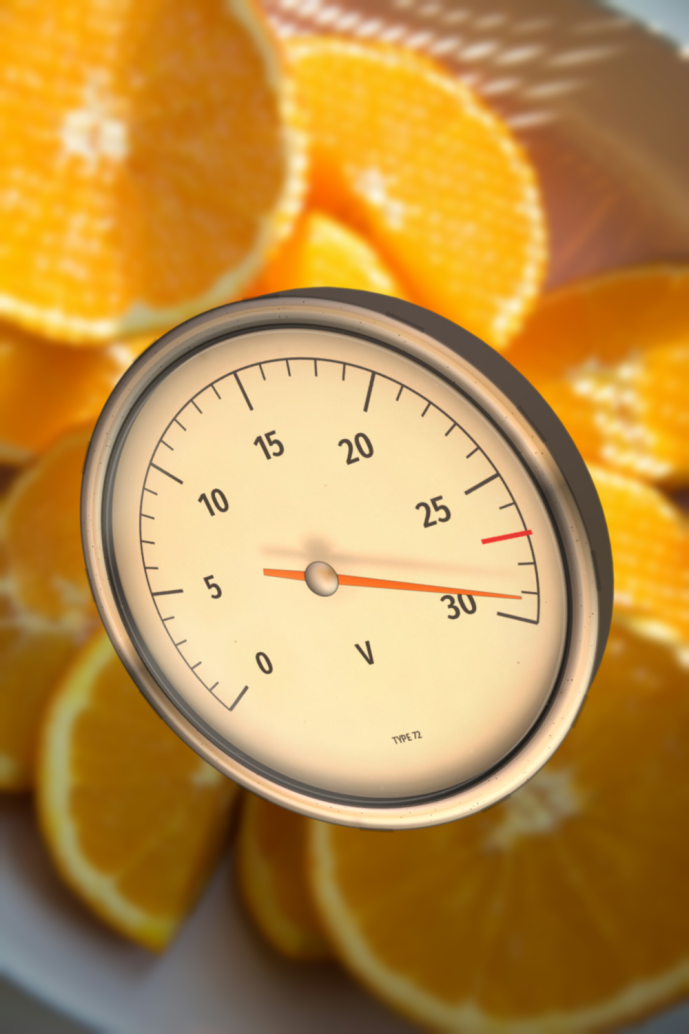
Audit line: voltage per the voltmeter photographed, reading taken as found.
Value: 29 V
